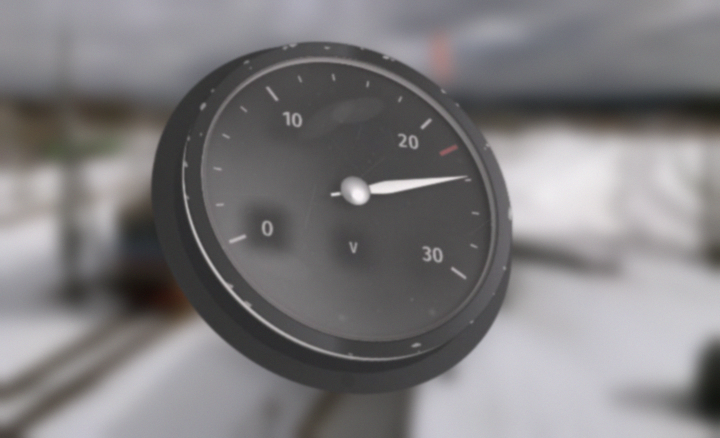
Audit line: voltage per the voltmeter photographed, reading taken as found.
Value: 24 V
